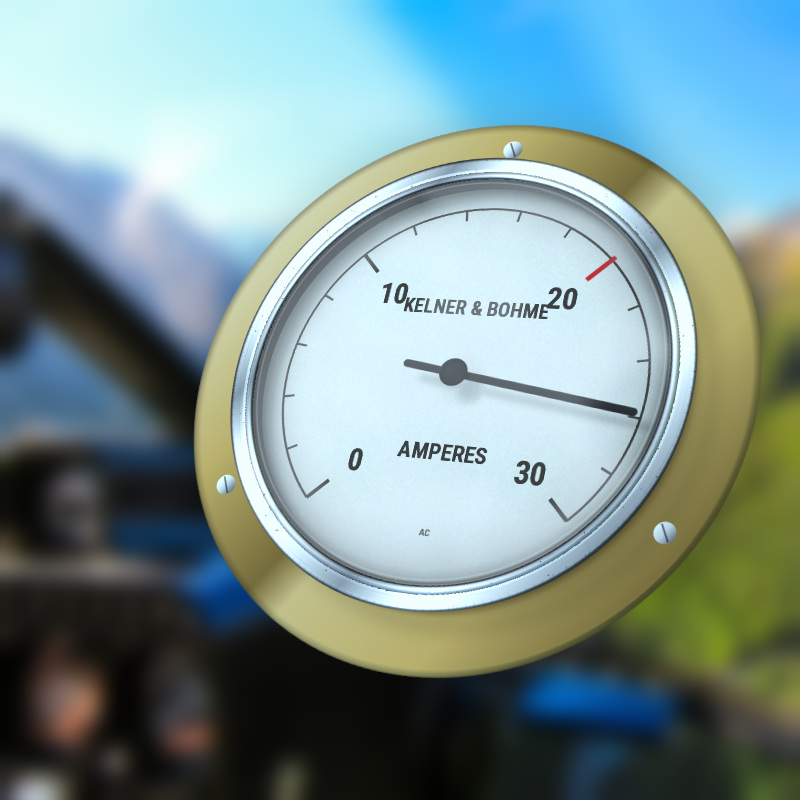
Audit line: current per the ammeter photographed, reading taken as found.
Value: 26 A
